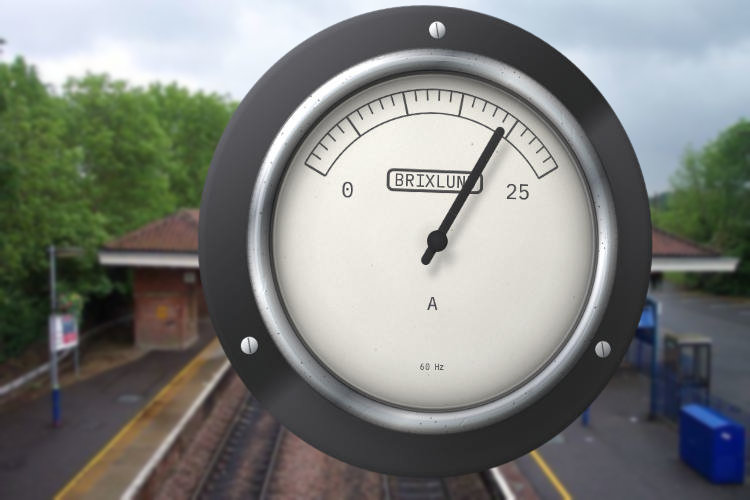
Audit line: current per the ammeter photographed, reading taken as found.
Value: 19 A
